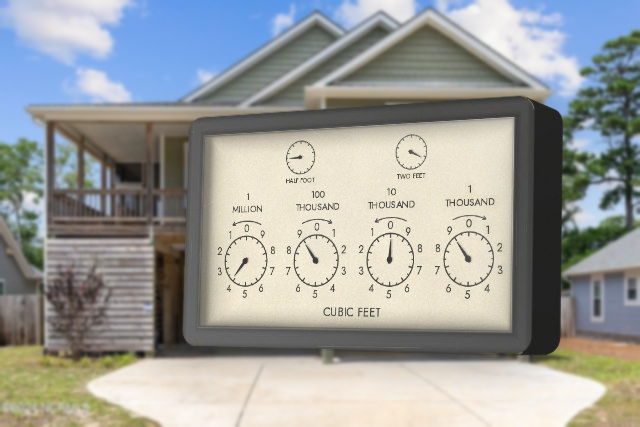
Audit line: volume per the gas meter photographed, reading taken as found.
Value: 389900 ft³
